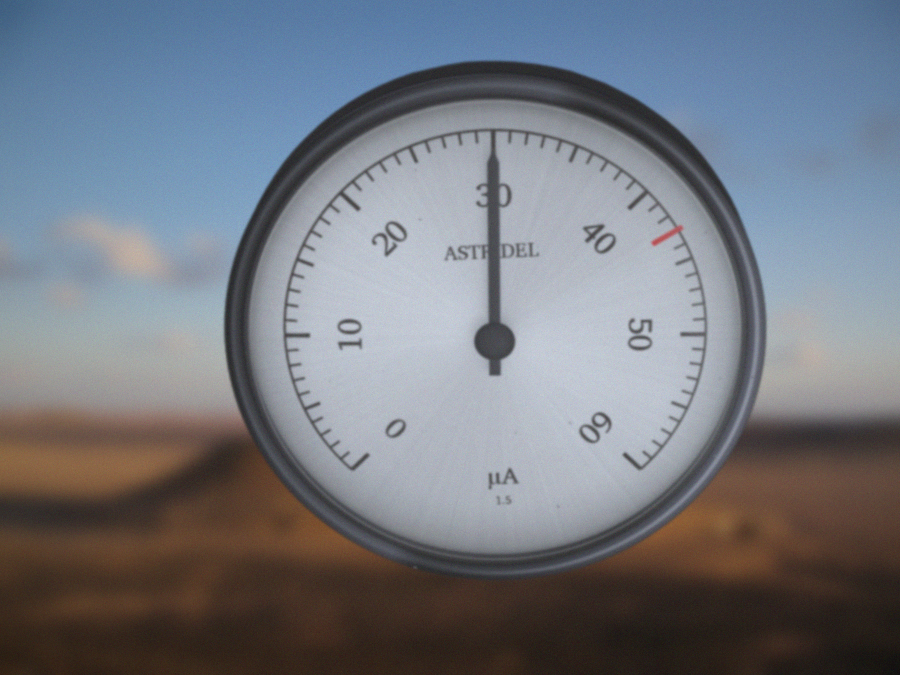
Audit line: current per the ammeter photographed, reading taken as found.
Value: 30 µA
